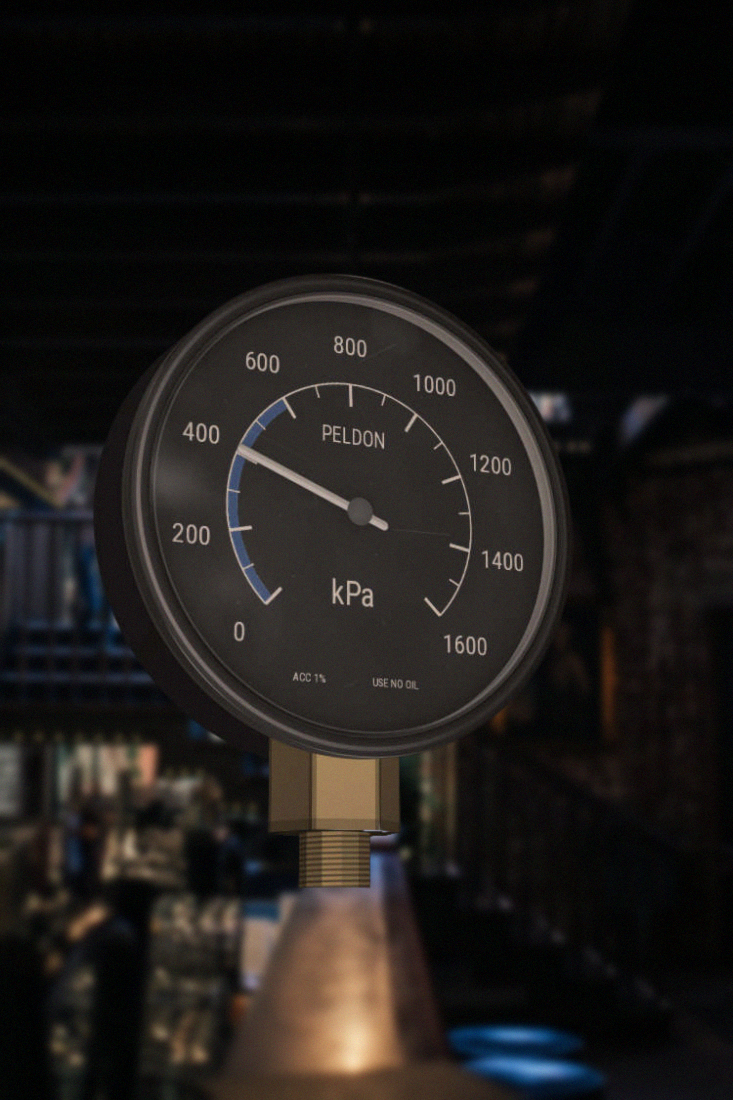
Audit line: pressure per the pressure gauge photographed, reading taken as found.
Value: 400 kPa
